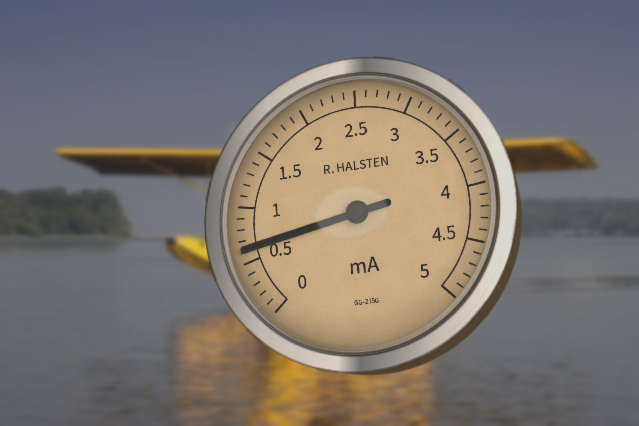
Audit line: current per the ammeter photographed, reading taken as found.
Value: 0.6 mA
